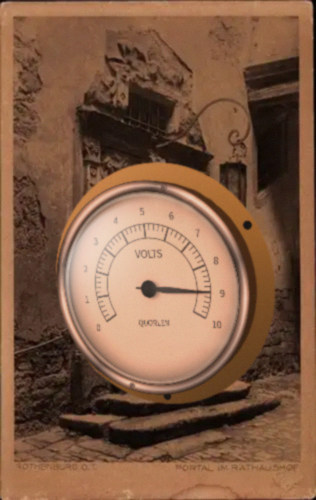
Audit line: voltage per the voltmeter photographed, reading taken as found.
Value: 9 V
